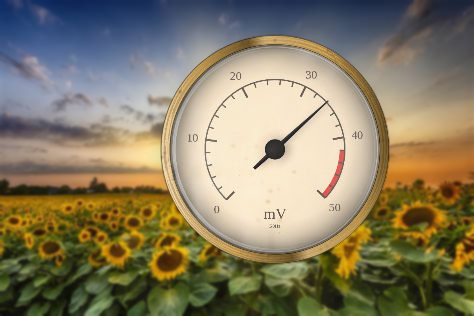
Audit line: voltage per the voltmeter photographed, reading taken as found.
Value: 34 mV
